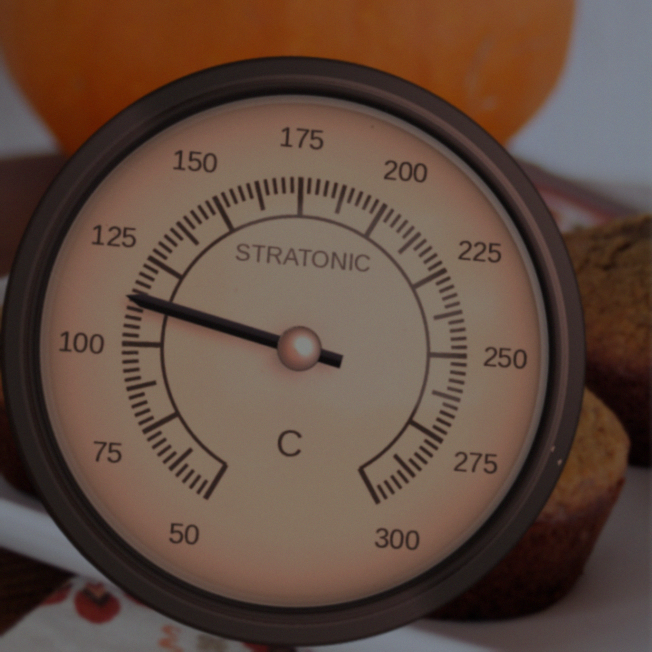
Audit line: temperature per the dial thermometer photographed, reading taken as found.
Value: 112.5 °C
